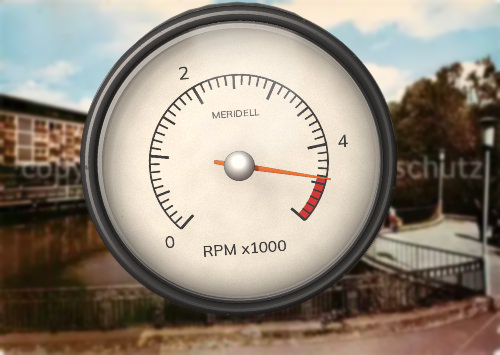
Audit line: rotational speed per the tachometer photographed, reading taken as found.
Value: 4400 rpm
